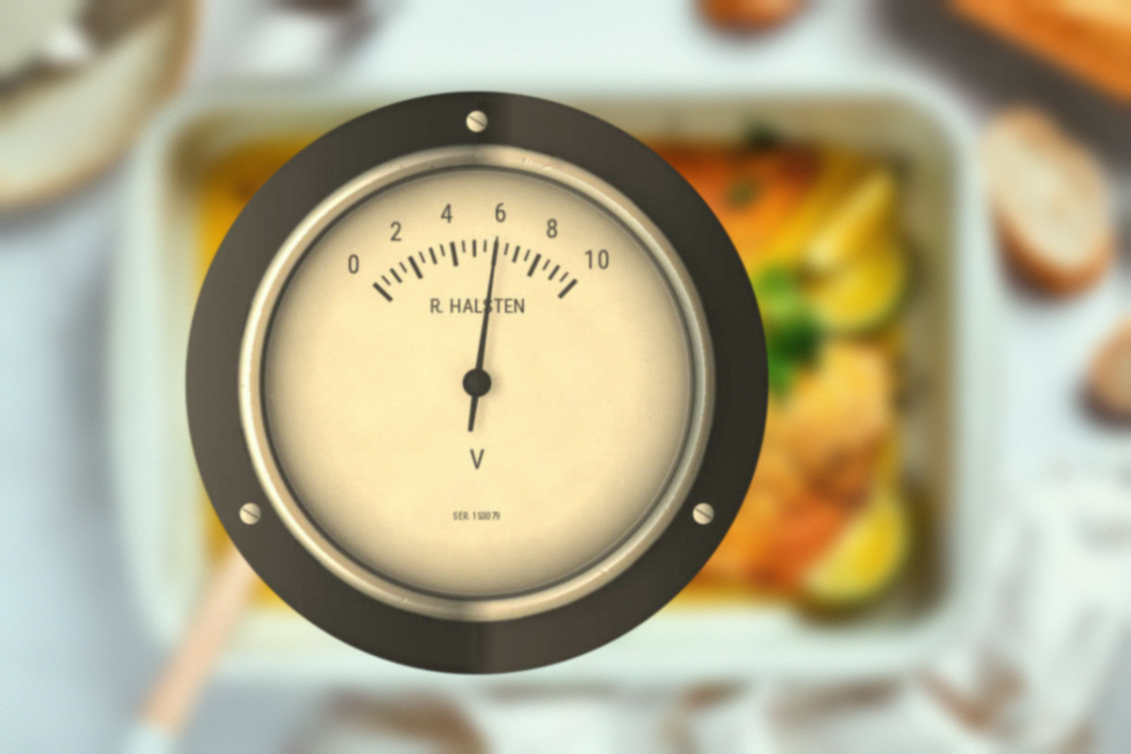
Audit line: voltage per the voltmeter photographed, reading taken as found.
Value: 6 V
